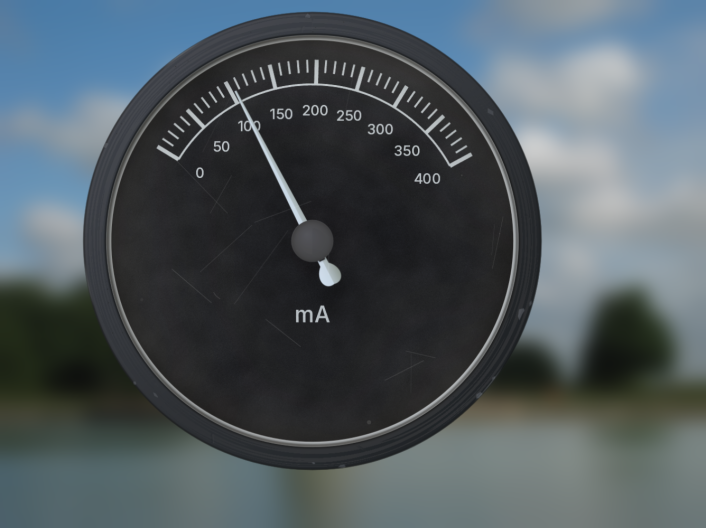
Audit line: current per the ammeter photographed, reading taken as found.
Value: 105 mA
